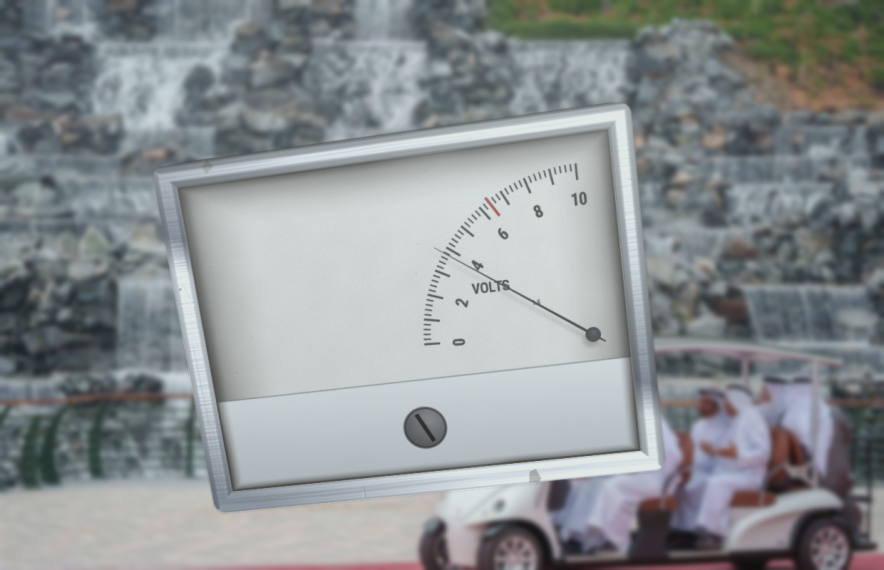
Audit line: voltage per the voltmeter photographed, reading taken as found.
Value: 3.8 V
